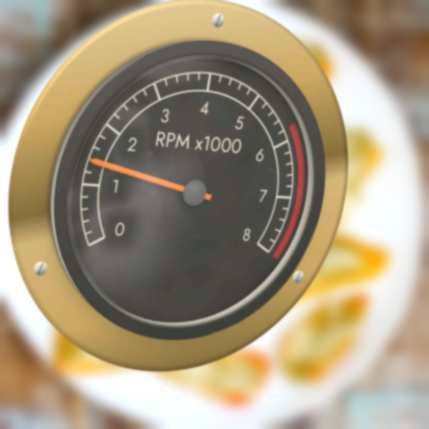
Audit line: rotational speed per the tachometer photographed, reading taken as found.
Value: 1400 rpm
